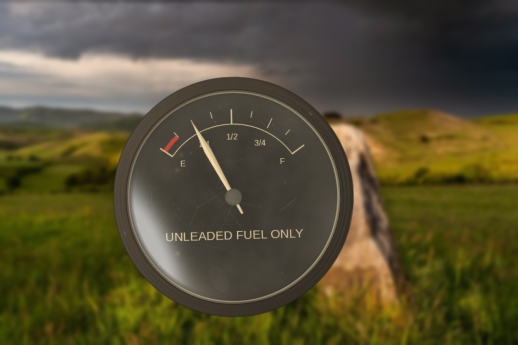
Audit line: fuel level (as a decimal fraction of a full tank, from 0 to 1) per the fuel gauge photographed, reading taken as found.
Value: 0.25
